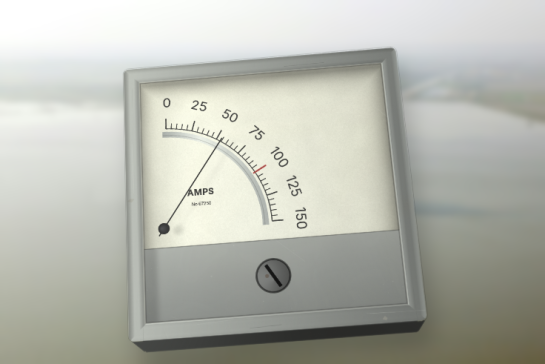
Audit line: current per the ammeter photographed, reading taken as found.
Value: 55 A
